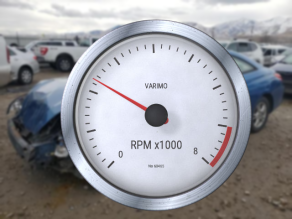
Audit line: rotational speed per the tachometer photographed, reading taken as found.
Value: 2300 rpm
